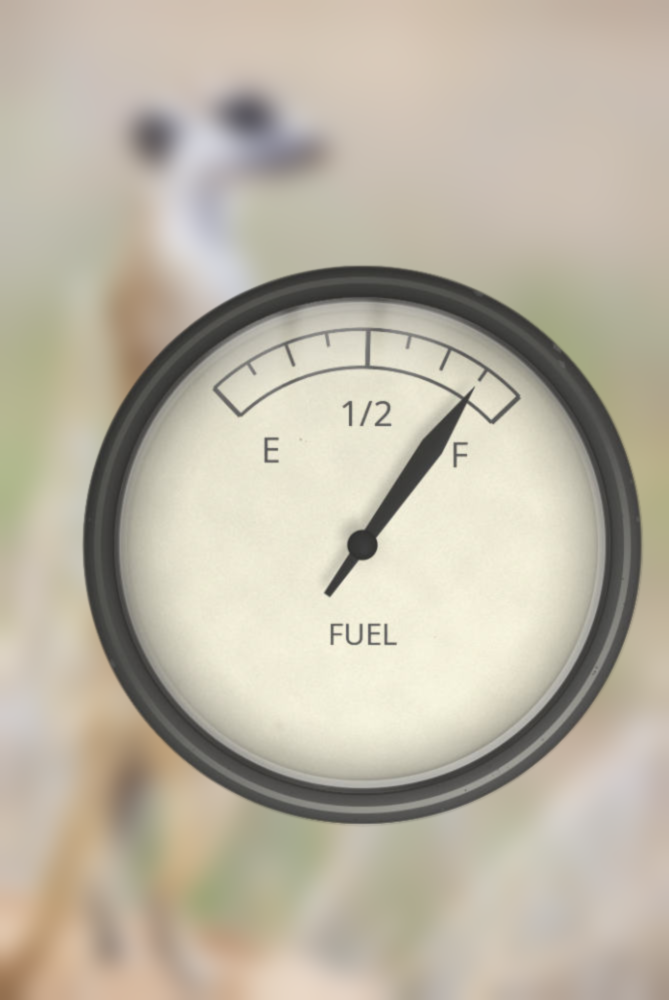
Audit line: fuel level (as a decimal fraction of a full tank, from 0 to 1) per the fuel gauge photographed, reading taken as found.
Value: 0.875
